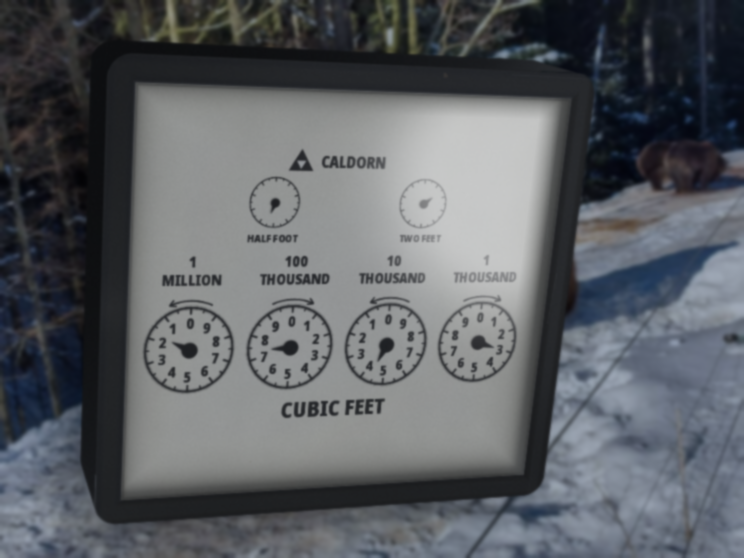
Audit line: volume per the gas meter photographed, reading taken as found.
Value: 174300 ft³
